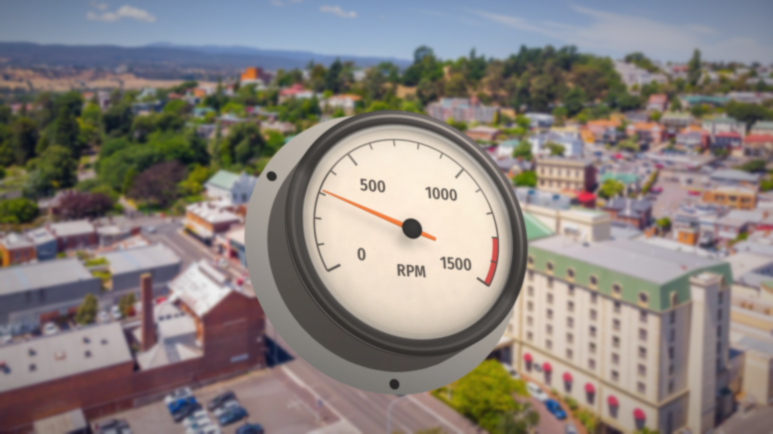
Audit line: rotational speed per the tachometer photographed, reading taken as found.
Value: 300 rpm
